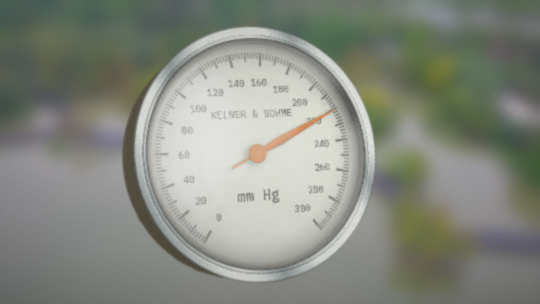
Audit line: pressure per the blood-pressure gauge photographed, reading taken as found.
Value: 220 mmHg
